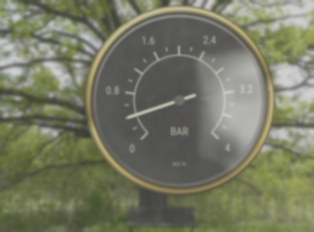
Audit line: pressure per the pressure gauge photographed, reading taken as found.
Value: 0.4 bar
